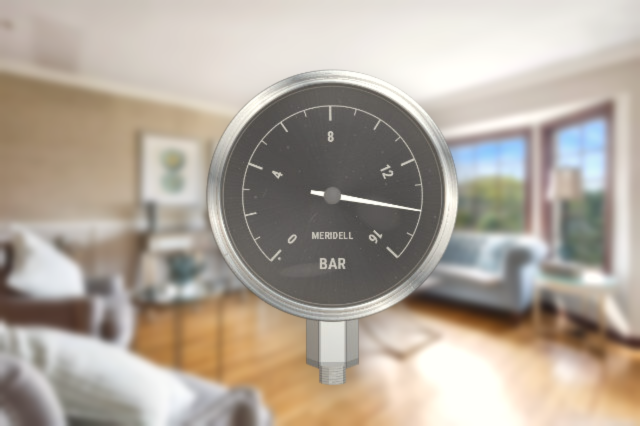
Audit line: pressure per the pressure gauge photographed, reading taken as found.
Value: 14 bar
